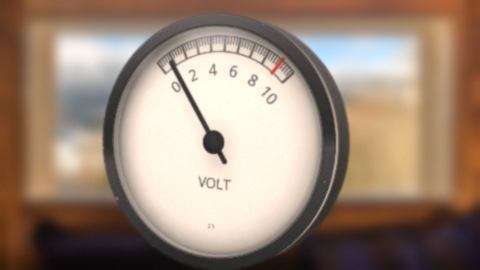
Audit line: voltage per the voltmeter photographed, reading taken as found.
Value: 1 V
